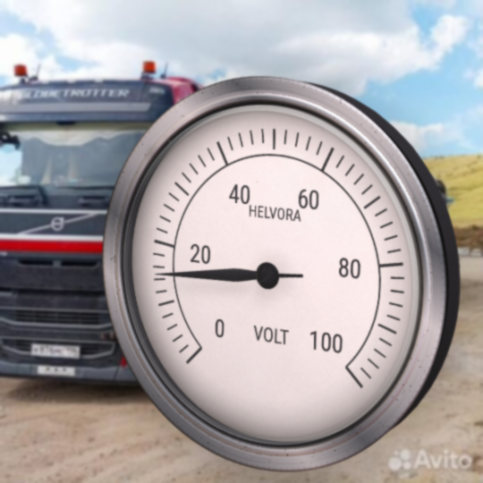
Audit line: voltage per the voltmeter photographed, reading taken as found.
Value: 15 V
